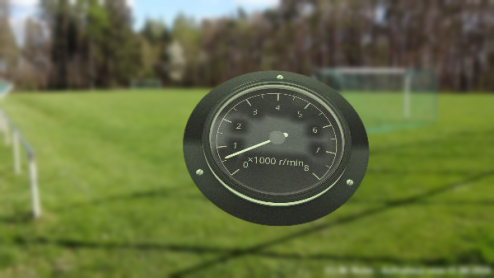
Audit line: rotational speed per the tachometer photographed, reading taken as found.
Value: 500 rpm
